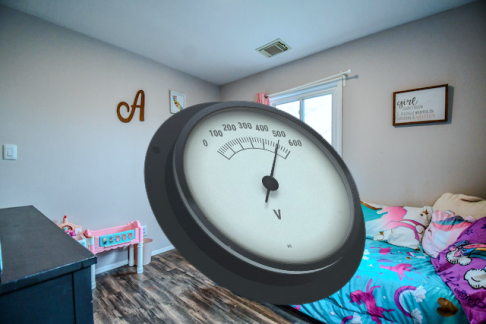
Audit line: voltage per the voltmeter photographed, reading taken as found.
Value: 500 V
